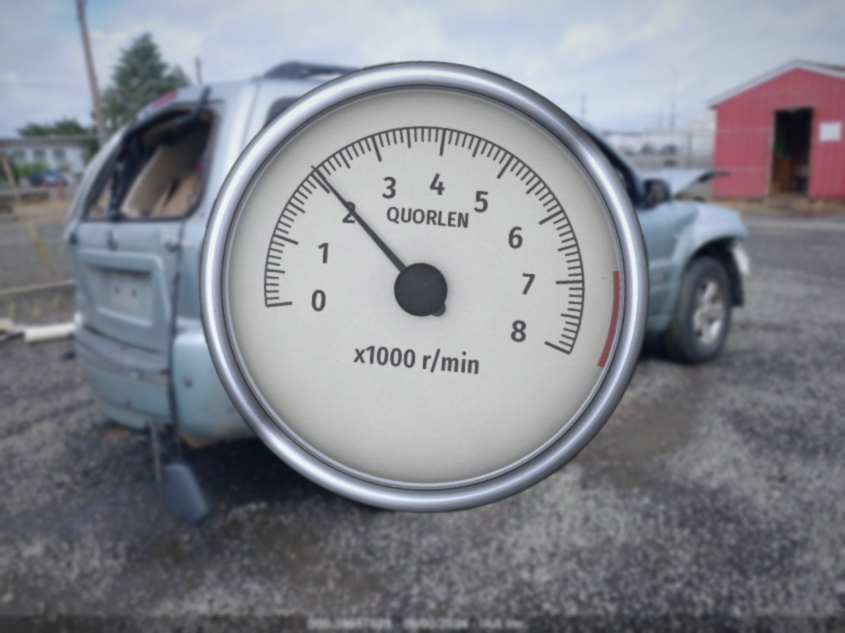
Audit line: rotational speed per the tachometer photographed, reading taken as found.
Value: 2100 rpm
